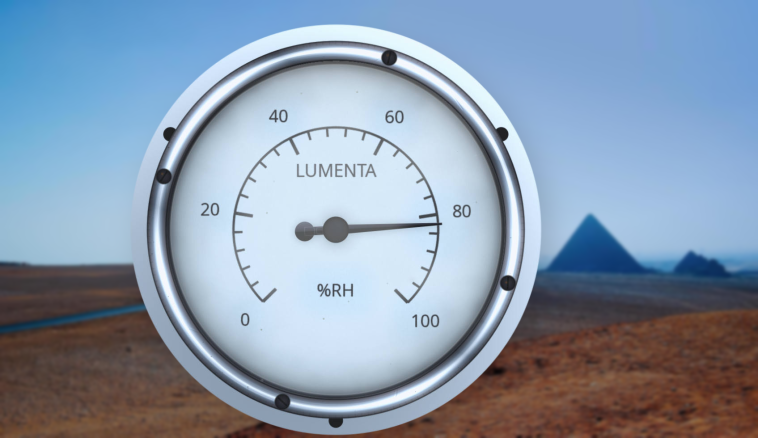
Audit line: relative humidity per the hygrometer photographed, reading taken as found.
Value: 82 %
